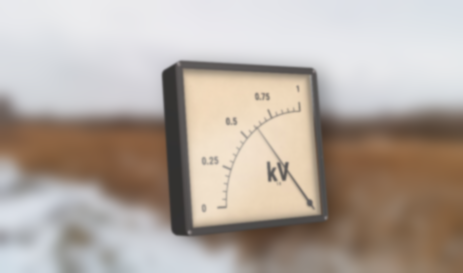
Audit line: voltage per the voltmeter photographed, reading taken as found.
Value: 0.6 kV
